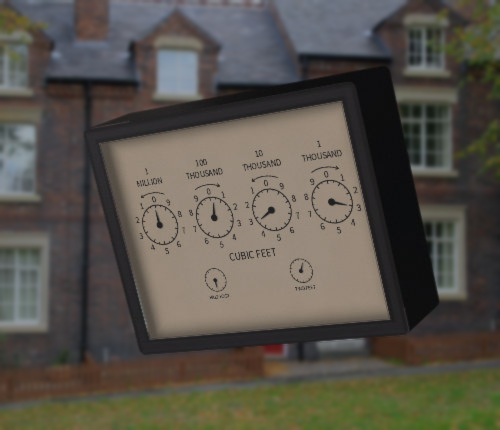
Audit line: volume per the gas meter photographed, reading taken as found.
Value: 3300 ft³
